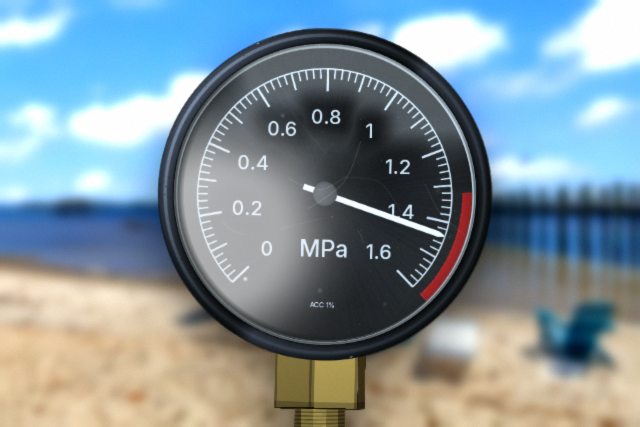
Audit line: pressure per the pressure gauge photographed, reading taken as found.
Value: 1.44 MPa
